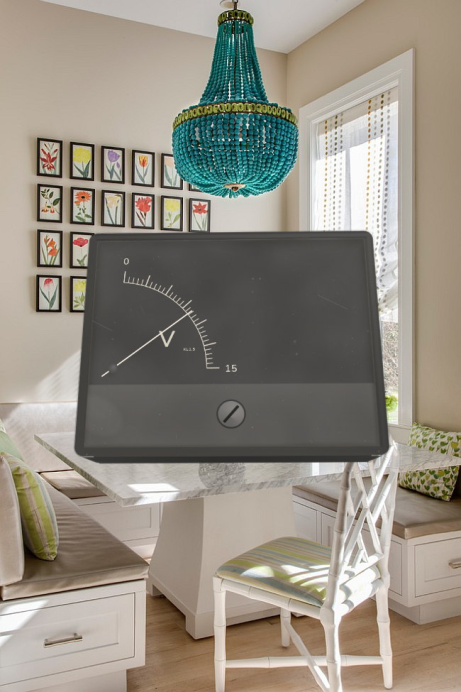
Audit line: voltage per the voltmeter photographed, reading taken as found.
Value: 8.5 V
